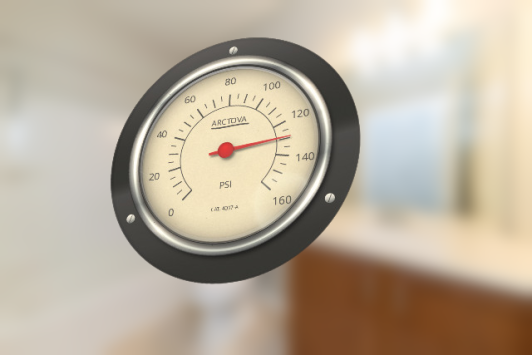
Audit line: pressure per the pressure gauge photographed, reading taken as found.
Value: 130 psi
